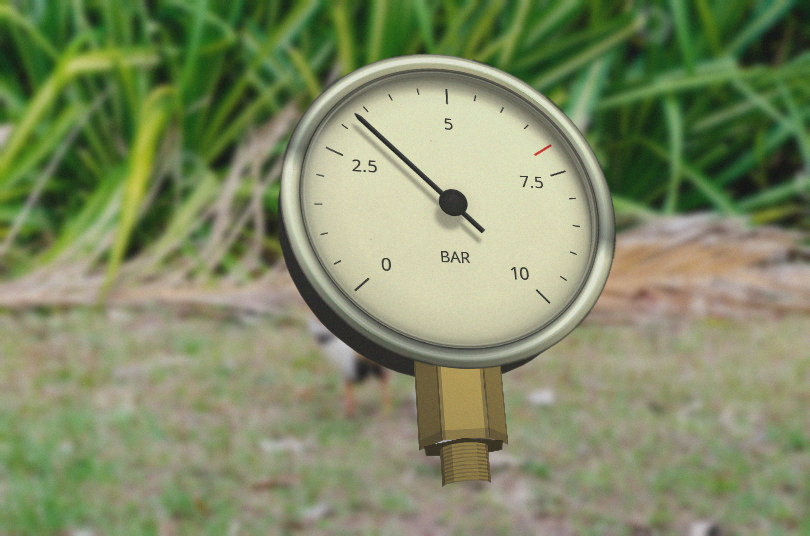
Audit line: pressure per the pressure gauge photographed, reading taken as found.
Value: 3.25 bar
